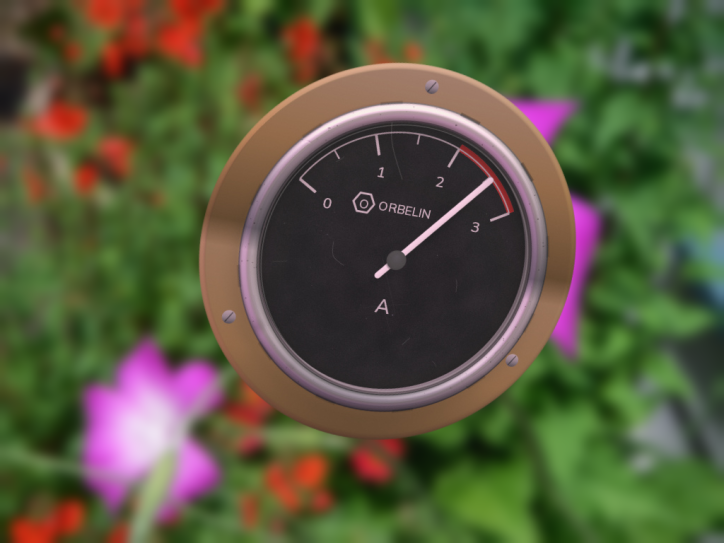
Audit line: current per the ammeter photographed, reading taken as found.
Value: 2.5 A
